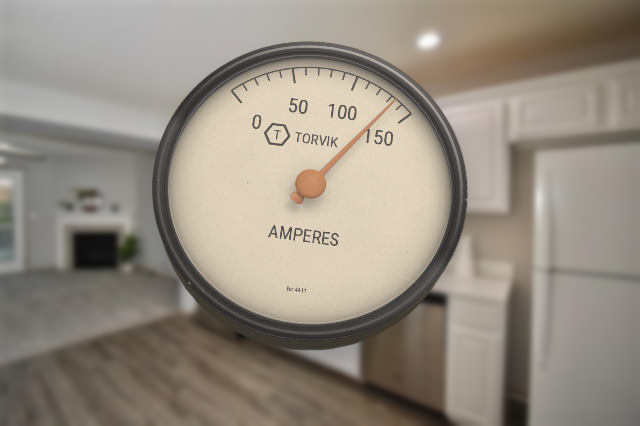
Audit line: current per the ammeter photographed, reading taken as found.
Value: 135 A
